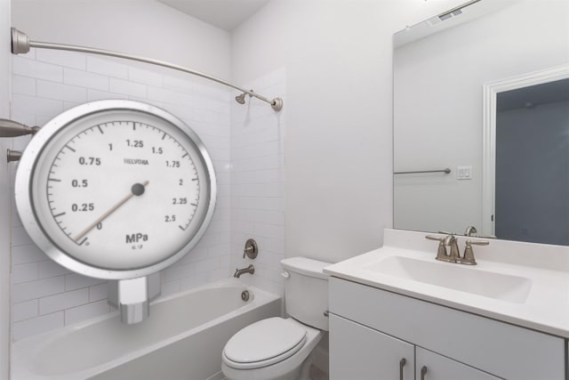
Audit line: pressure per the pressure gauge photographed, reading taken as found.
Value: 0.05 MPa
